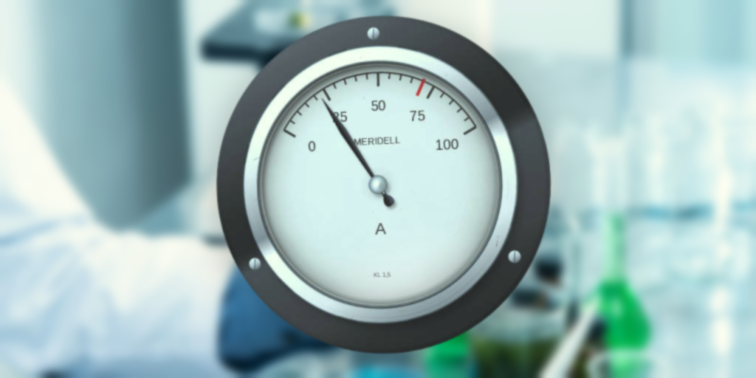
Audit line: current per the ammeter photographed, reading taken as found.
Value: 22.5 A
